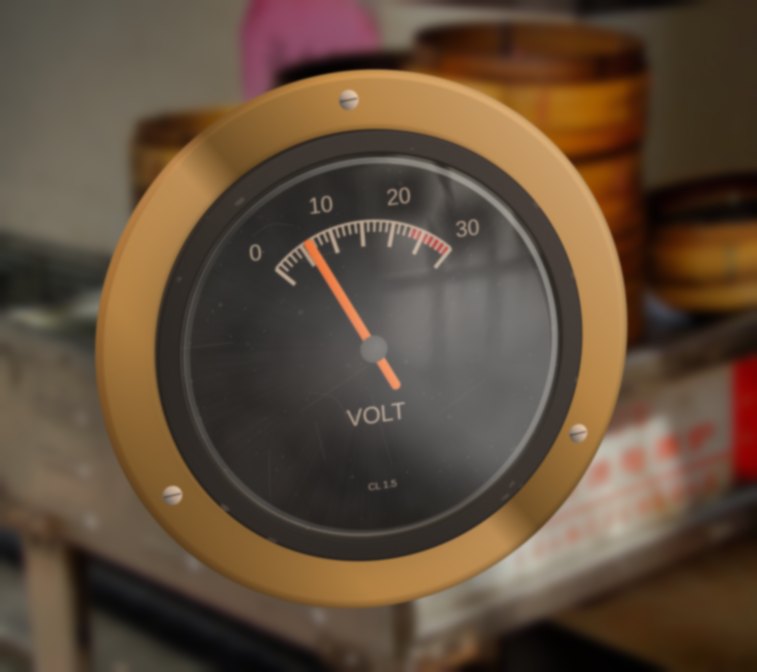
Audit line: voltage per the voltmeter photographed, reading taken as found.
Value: 6 V
